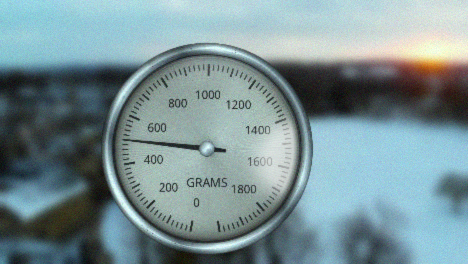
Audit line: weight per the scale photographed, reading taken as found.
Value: 500 g
